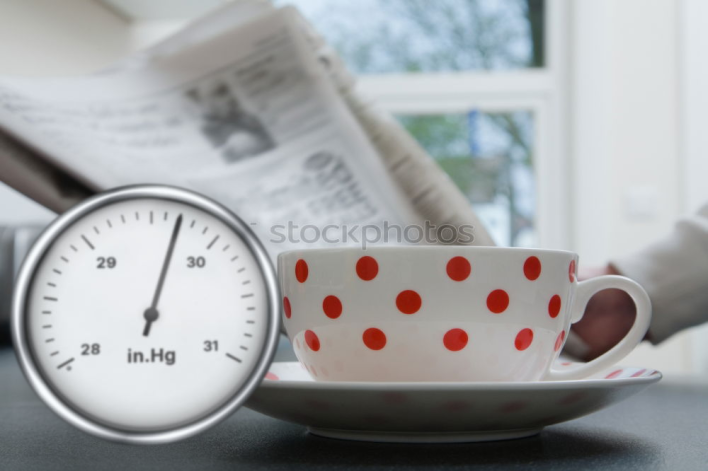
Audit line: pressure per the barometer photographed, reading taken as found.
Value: 29.7 inHg
